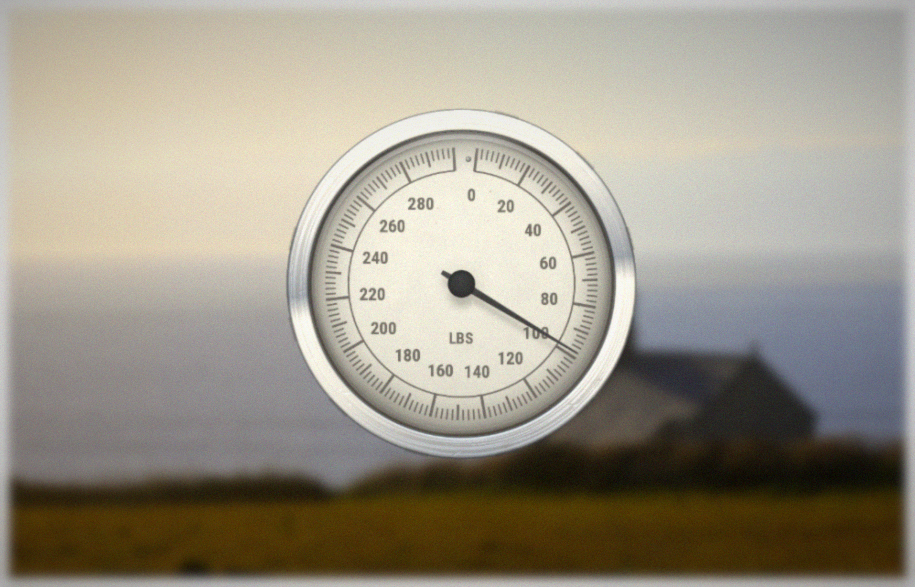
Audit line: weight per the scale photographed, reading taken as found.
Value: 98 lb
